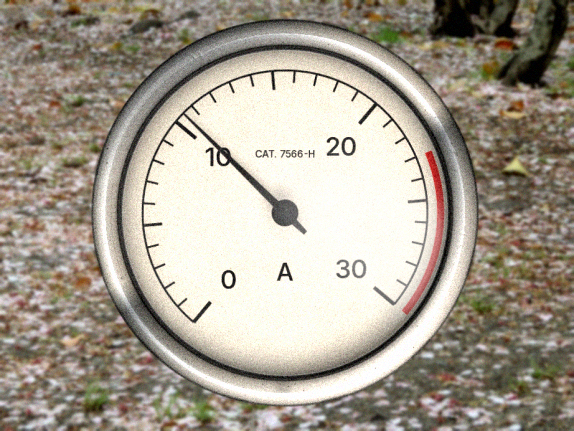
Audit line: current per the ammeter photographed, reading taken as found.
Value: 10.5 A
